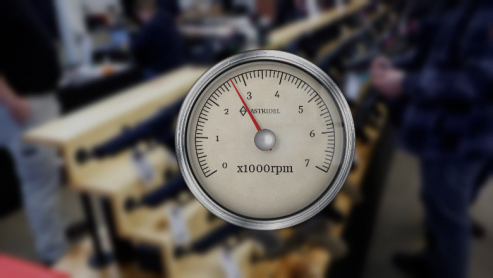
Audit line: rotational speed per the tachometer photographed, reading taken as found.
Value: 2700 rpm
